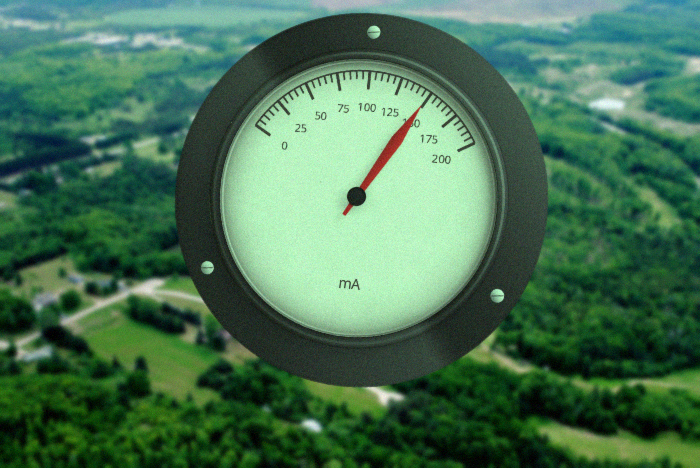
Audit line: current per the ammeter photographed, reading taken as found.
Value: 150 mA
